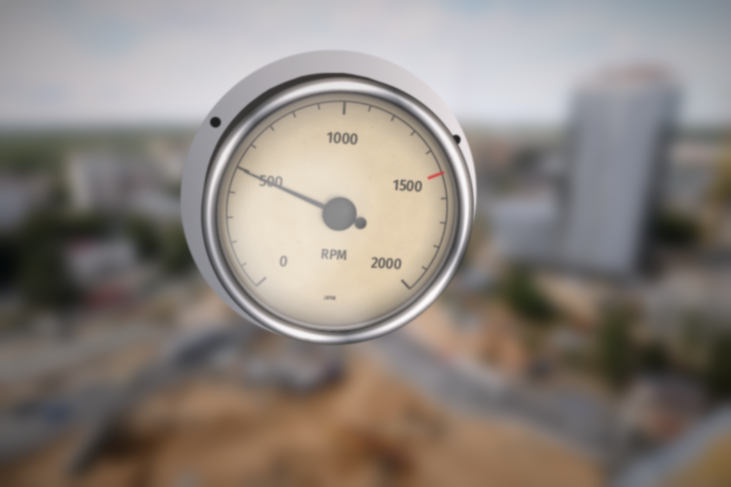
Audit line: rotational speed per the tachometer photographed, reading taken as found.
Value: 500 rpm
